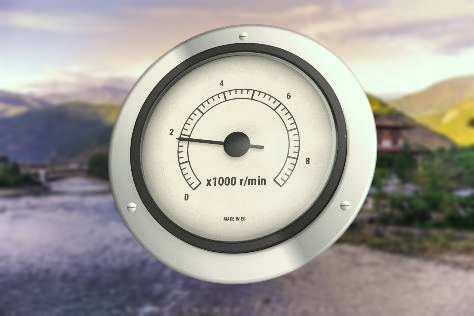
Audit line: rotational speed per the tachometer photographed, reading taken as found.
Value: 1800 rpm
